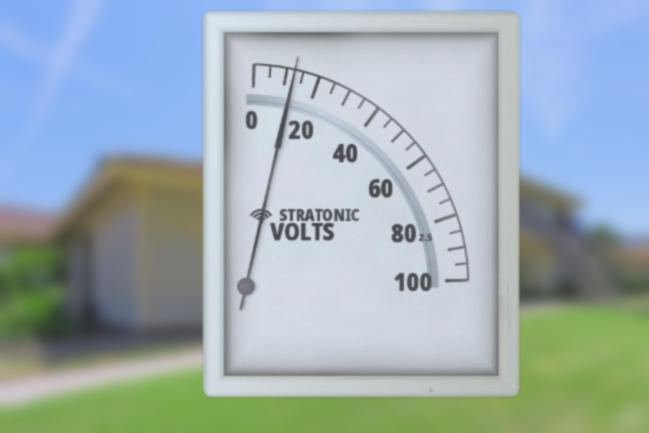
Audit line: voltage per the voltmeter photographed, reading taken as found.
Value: 12.5 V
